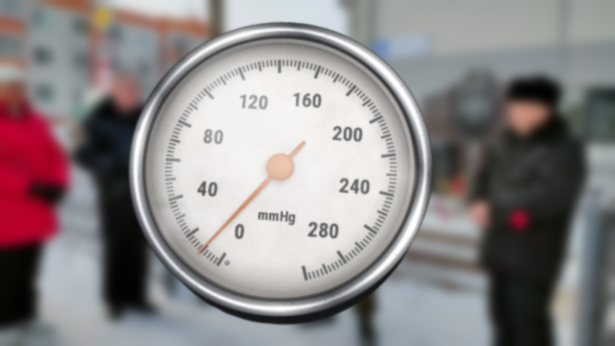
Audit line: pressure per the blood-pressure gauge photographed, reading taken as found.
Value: 10 mmHg
